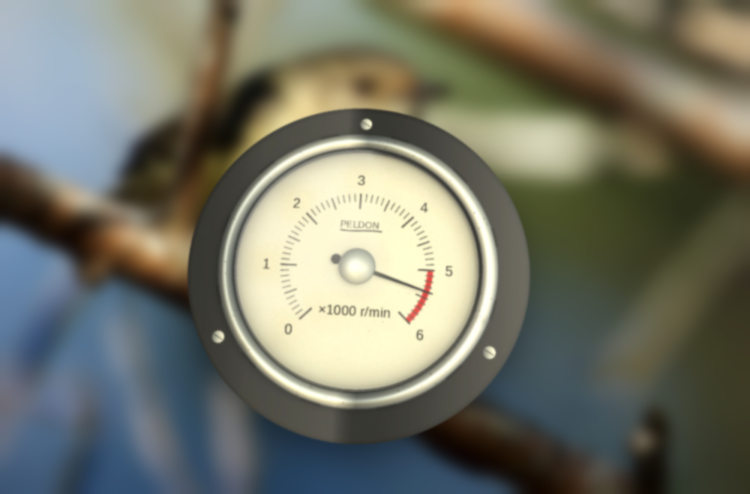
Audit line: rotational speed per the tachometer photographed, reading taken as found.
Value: 5400 rpm
